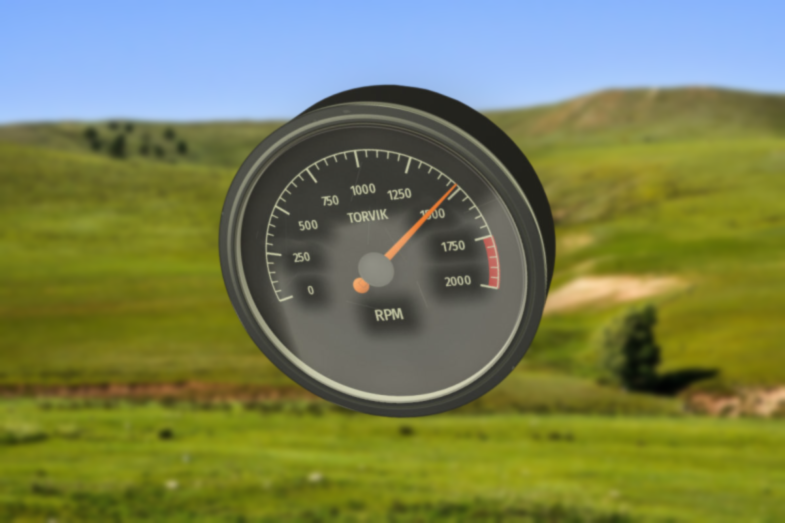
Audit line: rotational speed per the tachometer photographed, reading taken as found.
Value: 1475 rpm
